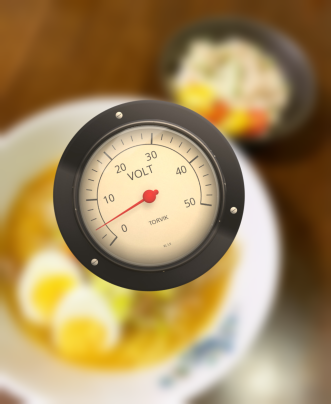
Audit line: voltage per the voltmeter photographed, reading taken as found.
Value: 4 V
